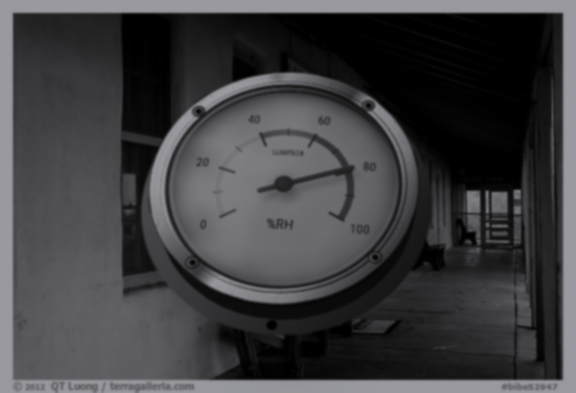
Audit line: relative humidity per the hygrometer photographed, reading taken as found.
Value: 80 %
